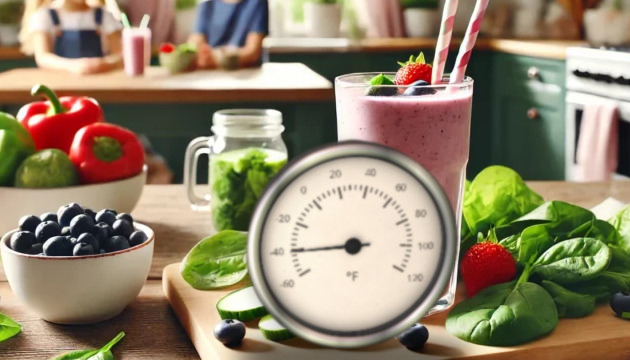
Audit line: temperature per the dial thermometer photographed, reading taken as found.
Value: -40 °F
